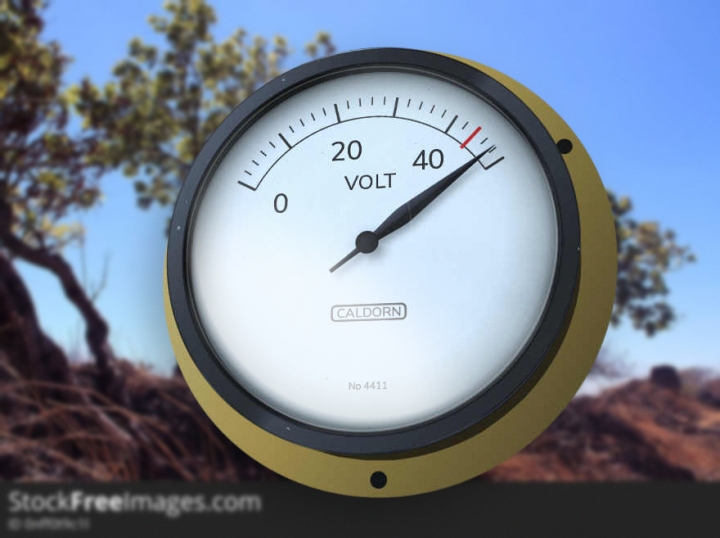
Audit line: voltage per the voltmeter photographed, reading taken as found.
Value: 48 V
